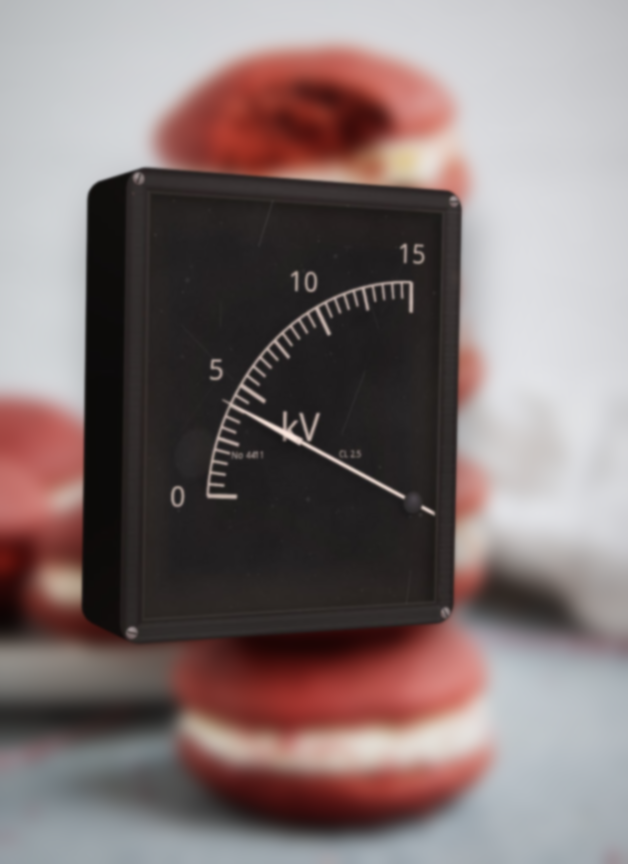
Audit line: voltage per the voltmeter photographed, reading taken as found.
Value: 4 kV
